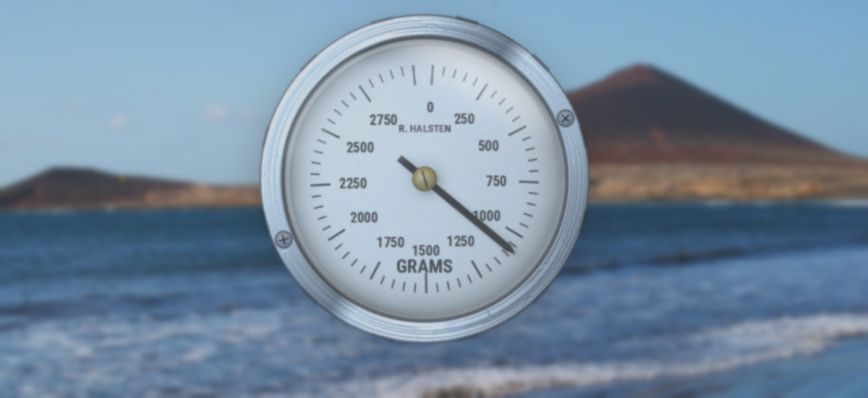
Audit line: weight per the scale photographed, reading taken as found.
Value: 1075 g
